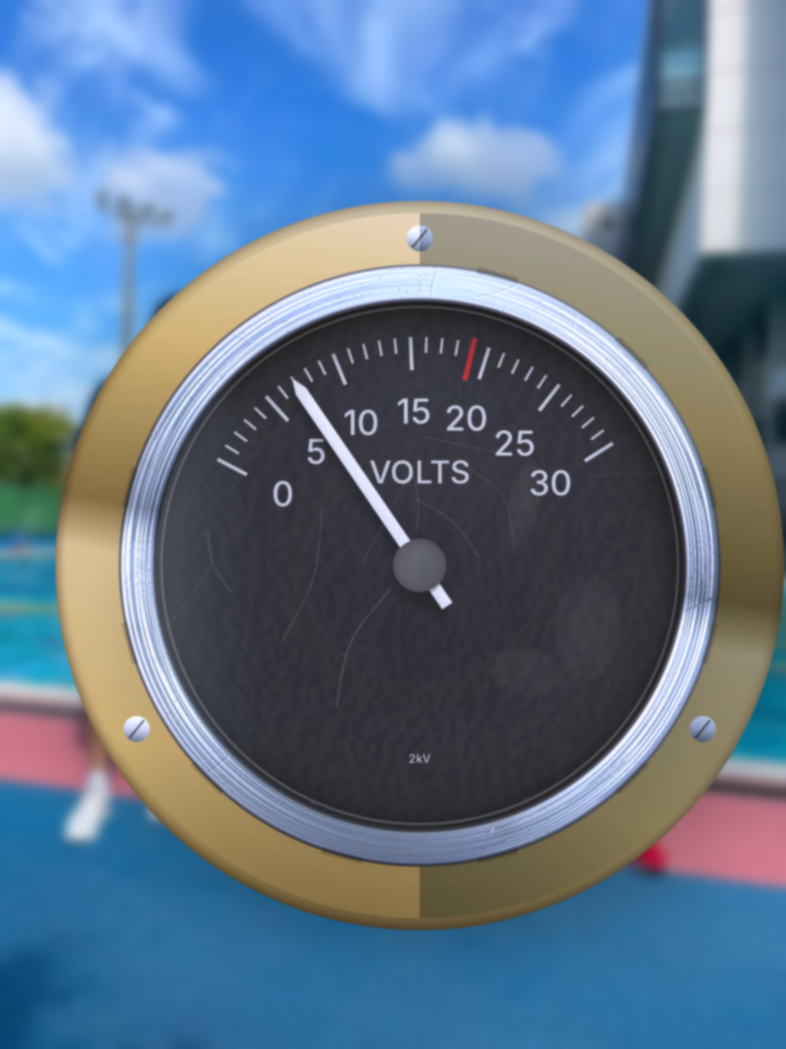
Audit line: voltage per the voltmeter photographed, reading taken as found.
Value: 7 V
